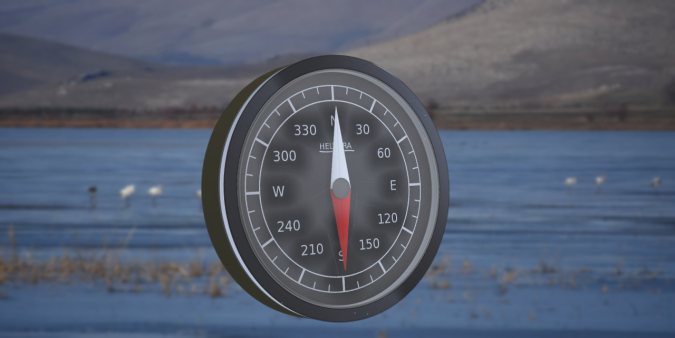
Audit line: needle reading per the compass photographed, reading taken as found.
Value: 180 °
